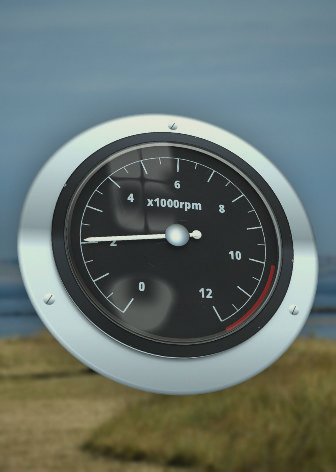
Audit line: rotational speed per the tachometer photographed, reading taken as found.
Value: 2000 rpm
